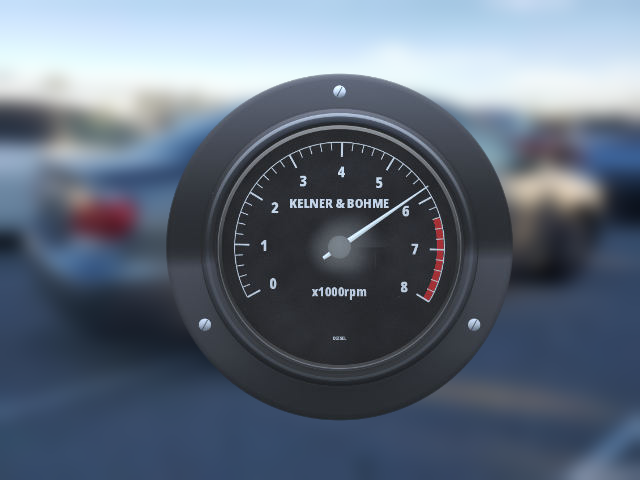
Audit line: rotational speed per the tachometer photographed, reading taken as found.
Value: 5800 rpm
